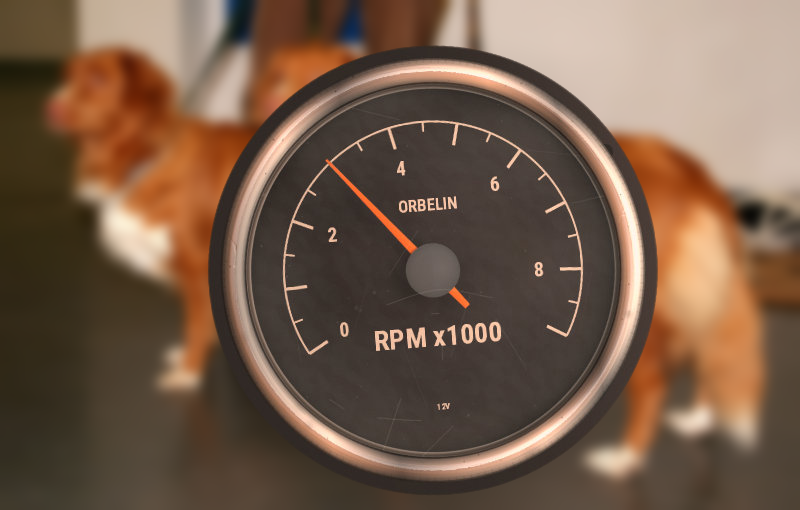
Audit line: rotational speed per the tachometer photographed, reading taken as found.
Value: 3000 rpm
